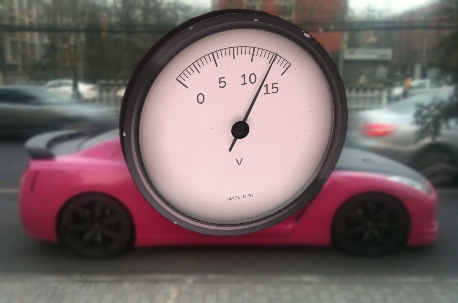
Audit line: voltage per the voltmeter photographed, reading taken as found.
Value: 12.5 V
